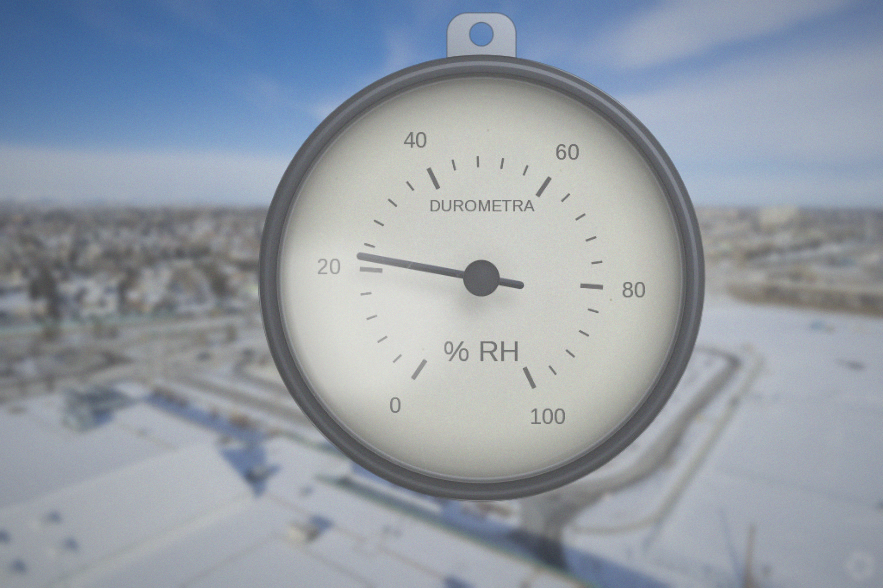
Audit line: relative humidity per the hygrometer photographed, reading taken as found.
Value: 22 %
